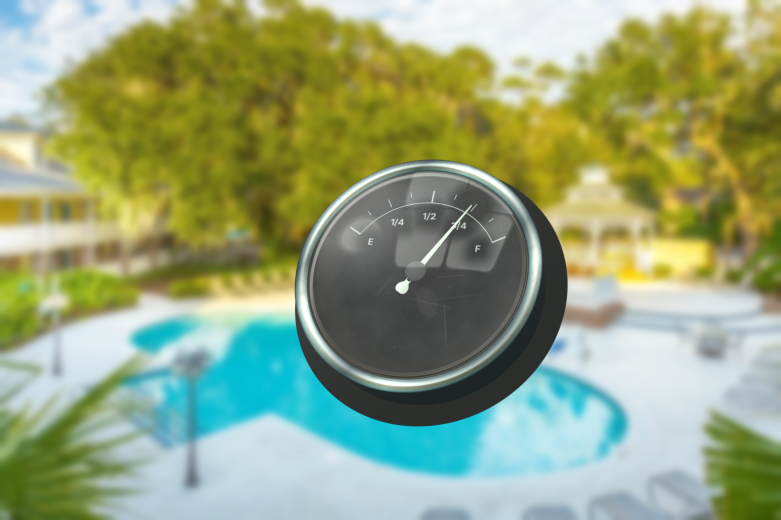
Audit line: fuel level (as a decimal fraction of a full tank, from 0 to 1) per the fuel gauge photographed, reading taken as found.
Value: 0.75
